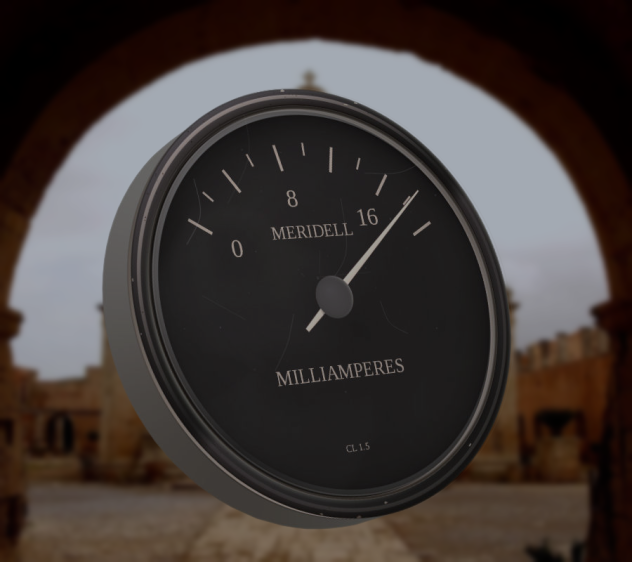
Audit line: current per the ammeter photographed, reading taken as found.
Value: 18 mA
